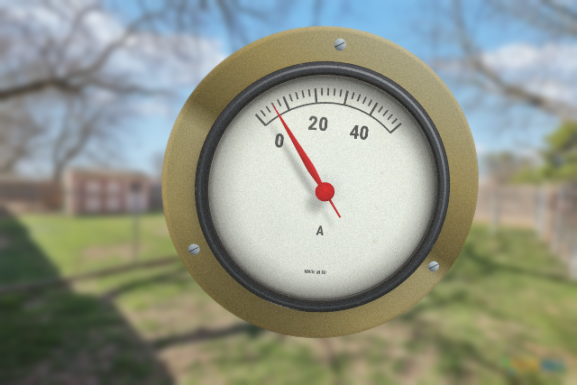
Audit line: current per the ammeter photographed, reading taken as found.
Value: 6 A
